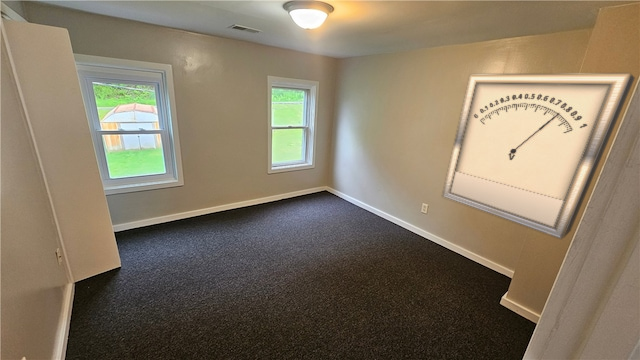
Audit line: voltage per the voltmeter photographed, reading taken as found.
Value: 0.8 V
